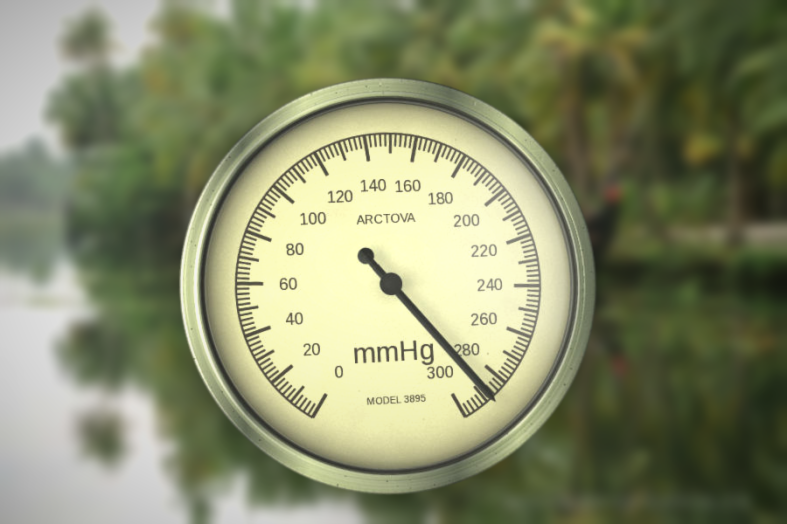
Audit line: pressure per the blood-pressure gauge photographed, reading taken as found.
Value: 288 mmHg
